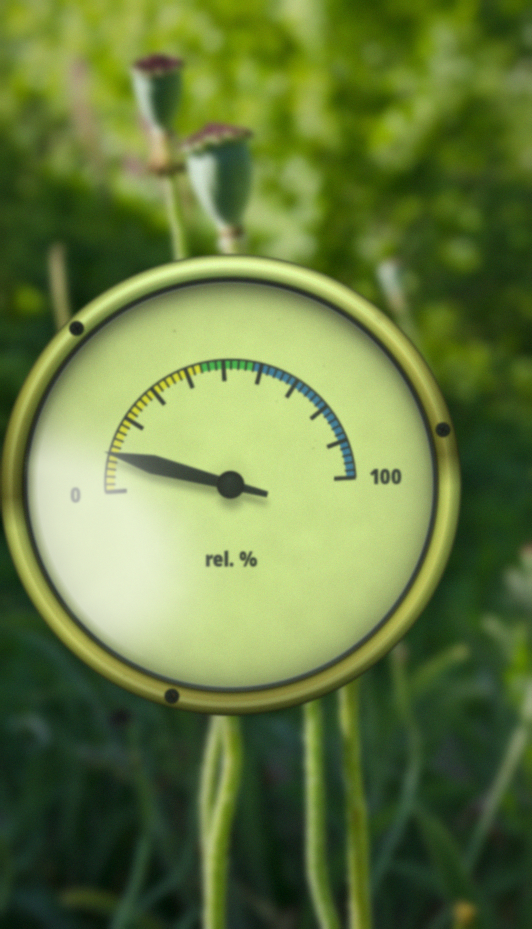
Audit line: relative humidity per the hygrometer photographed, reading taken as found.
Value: 10 %
